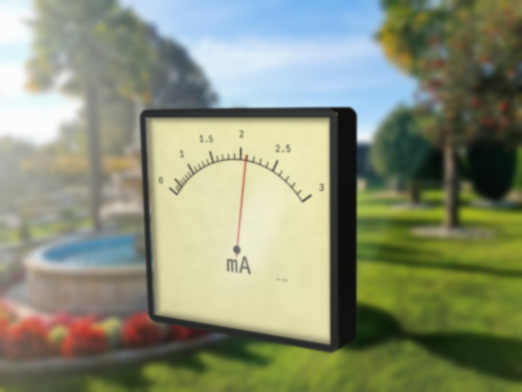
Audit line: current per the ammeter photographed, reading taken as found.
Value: 2.1 mA
